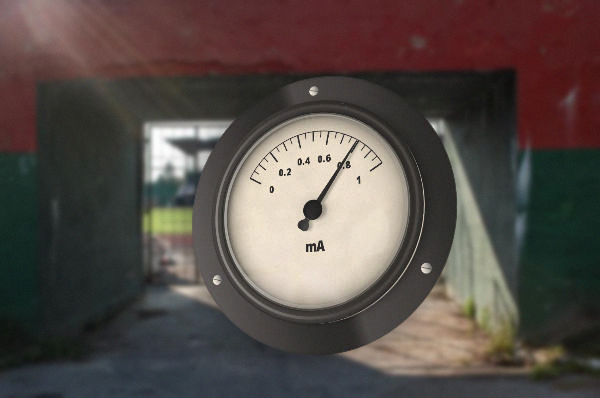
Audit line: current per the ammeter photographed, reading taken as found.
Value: 0.8 mA
